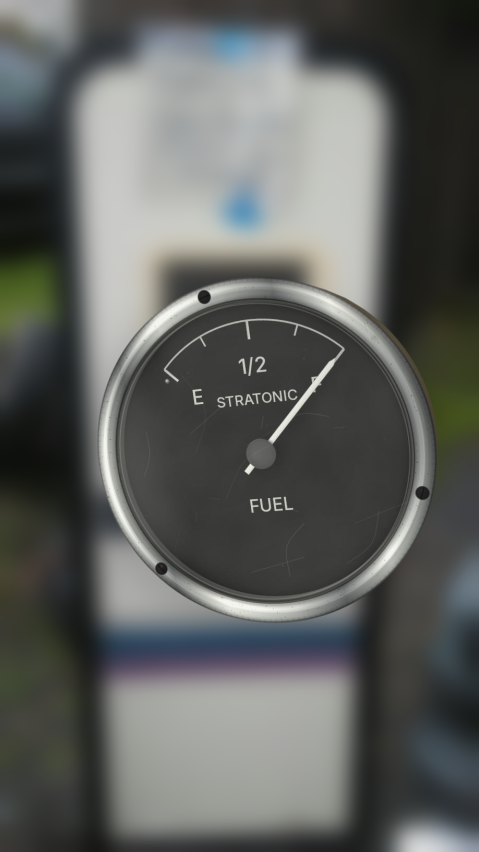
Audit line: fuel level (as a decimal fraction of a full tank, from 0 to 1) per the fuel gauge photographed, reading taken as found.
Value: 1
